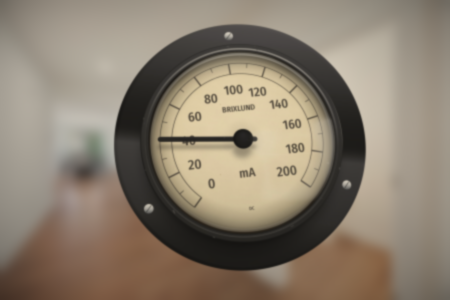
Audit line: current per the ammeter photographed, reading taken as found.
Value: 40 mA
